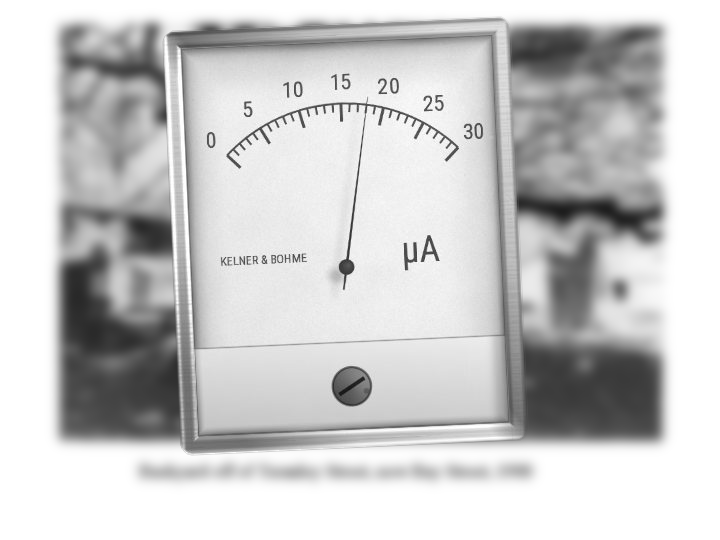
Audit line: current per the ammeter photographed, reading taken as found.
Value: 18 µA
